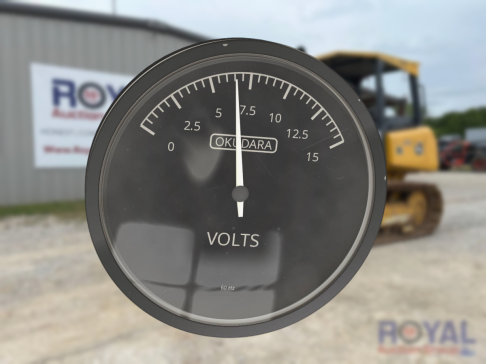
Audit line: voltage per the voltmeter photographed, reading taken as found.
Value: 6.5 V
